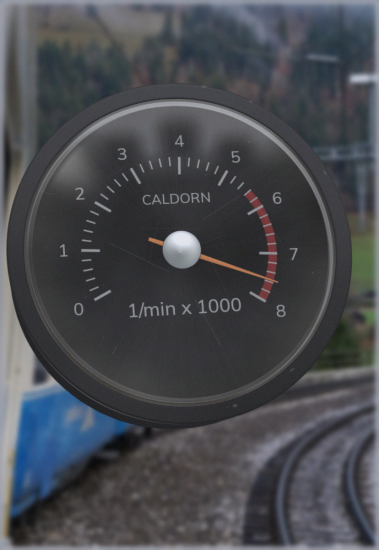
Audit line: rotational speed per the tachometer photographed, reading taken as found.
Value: 7600 rpm
